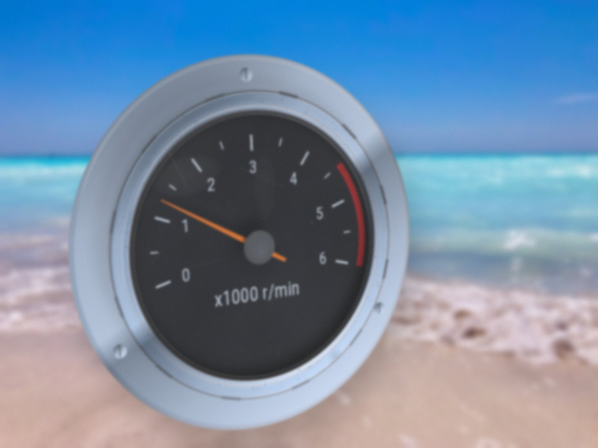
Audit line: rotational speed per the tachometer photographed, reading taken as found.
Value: 1250 rpm
